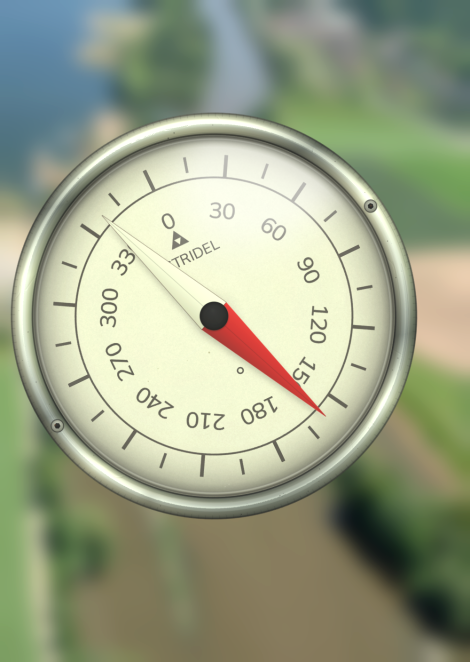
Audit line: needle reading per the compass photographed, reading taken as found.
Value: 157.5 °
